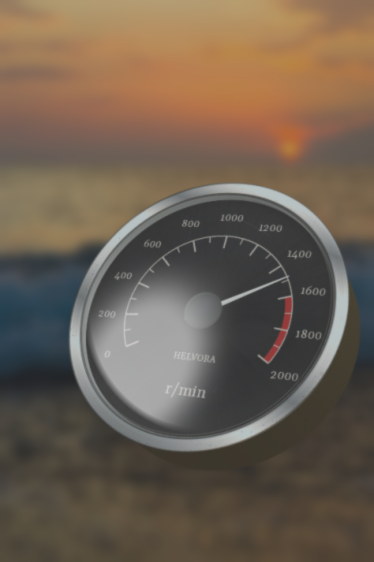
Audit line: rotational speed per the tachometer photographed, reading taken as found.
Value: 1500 rpm
